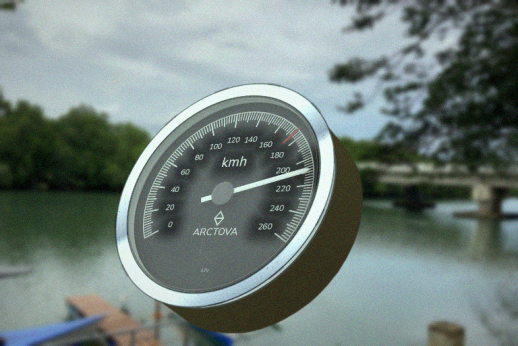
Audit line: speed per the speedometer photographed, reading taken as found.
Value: 210 km/h
